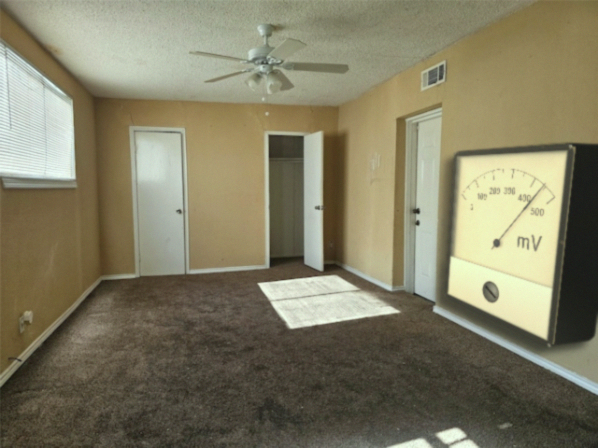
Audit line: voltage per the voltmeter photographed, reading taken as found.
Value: 450 mV
